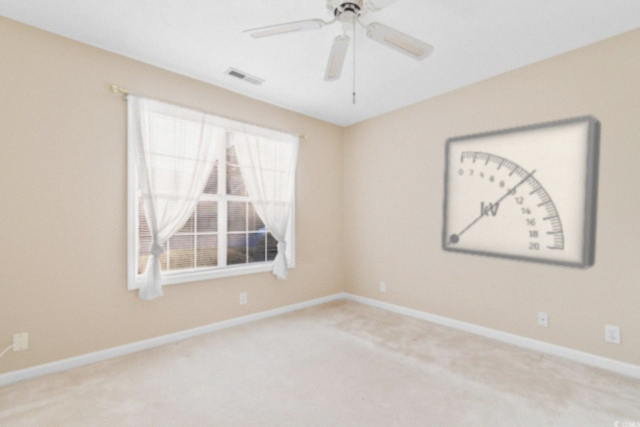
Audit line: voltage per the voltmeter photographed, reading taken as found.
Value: 10 kV
